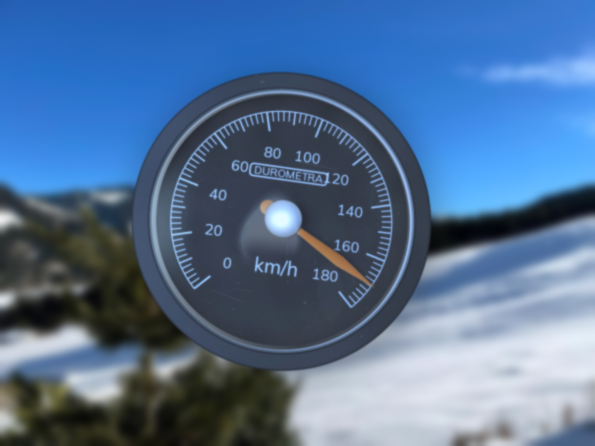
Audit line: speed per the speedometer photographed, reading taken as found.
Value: 170 km/h
